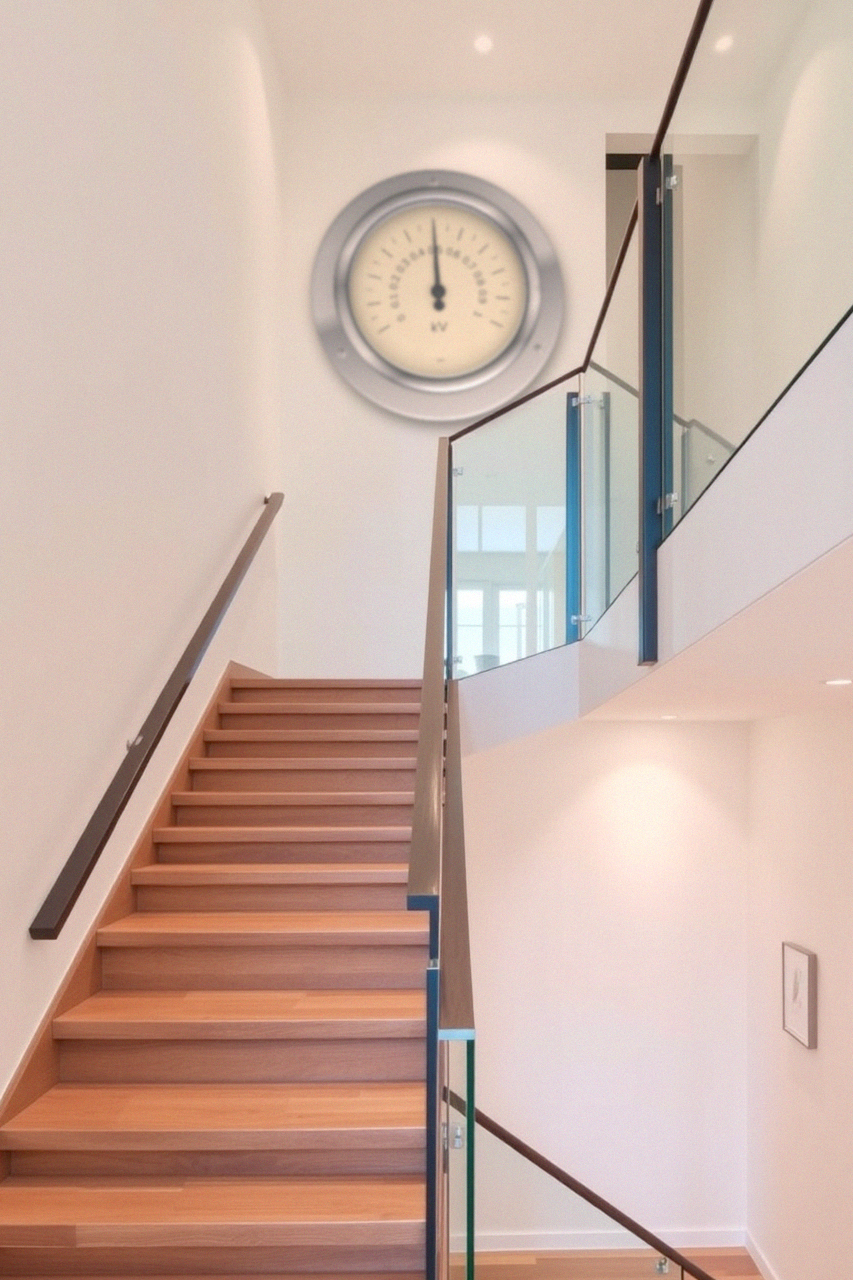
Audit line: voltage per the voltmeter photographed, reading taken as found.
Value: 0.5 kV
